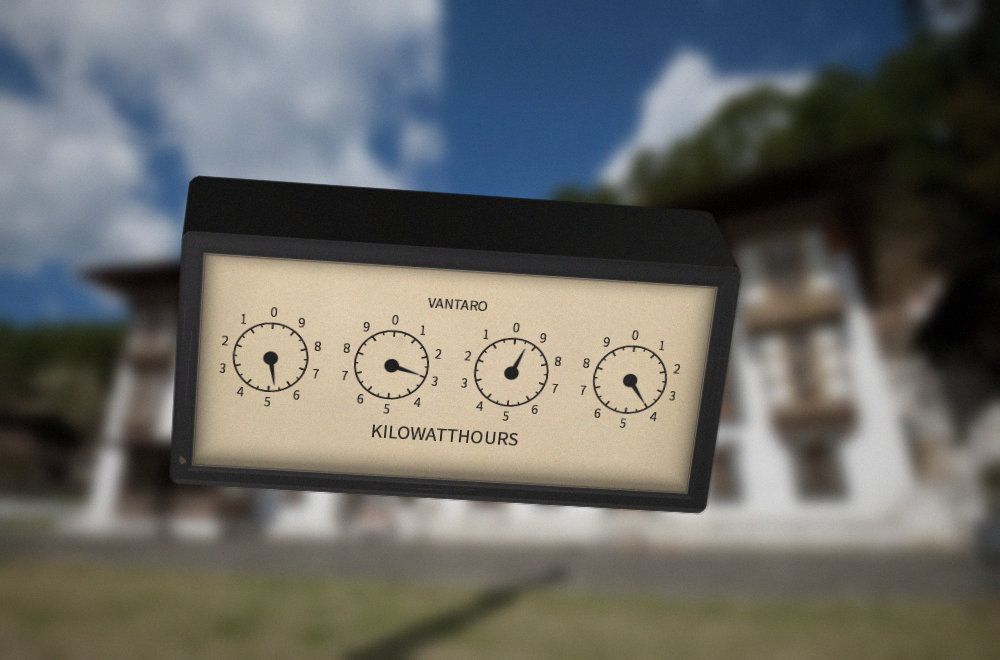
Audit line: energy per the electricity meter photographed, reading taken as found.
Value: 5294 kWh
